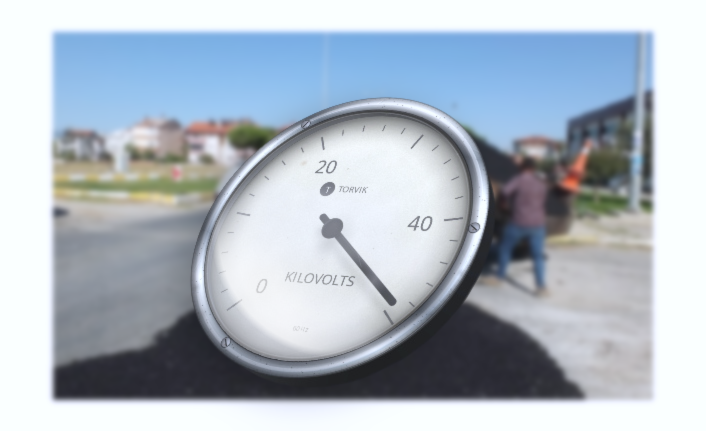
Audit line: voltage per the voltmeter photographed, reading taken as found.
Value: 49 kV
